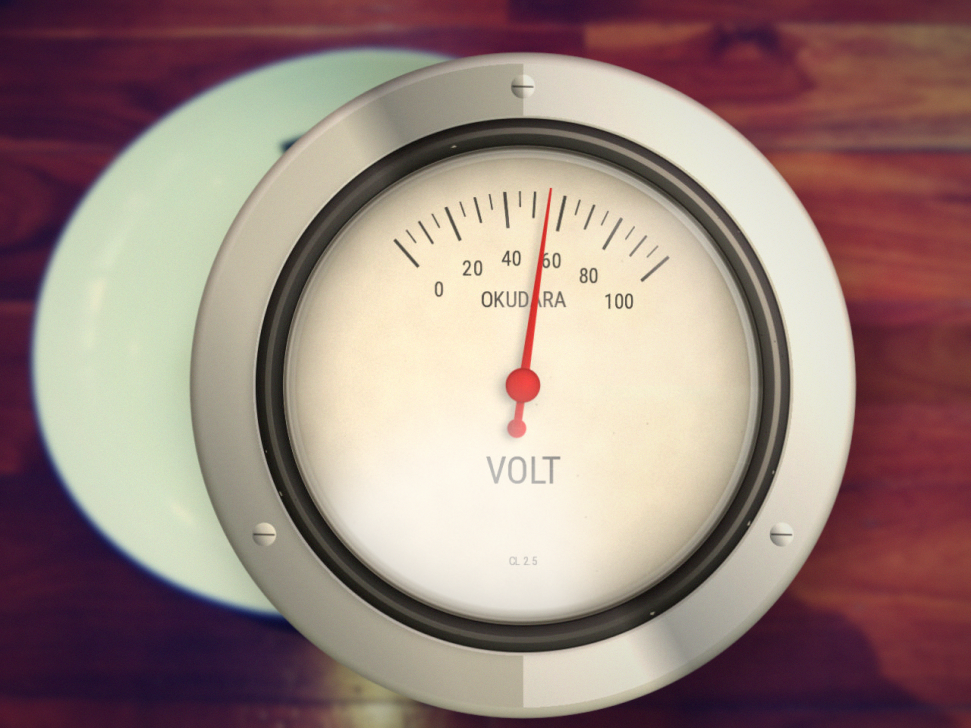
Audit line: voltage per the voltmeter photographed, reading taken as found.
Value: 55 V
